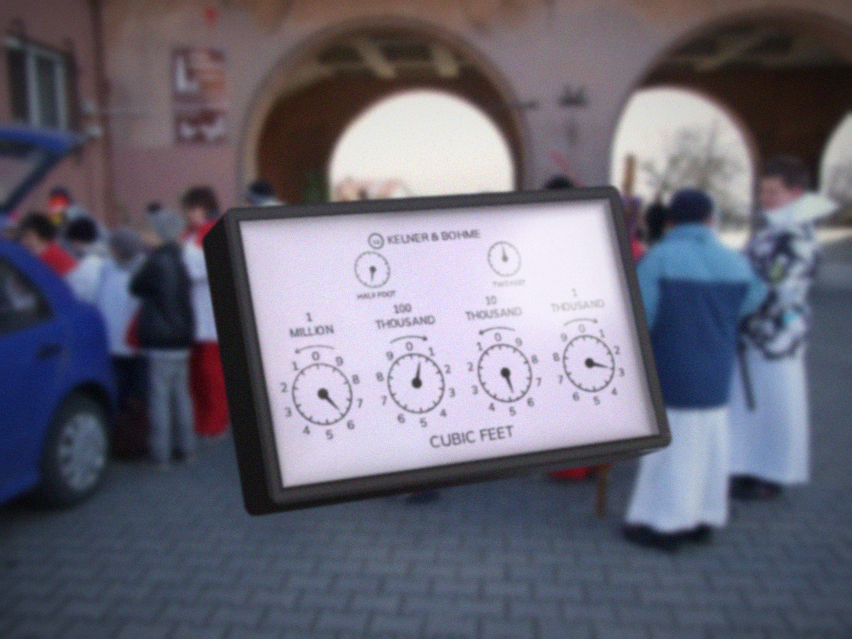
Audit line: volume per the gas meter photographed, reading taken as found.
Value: 605300 ft³
